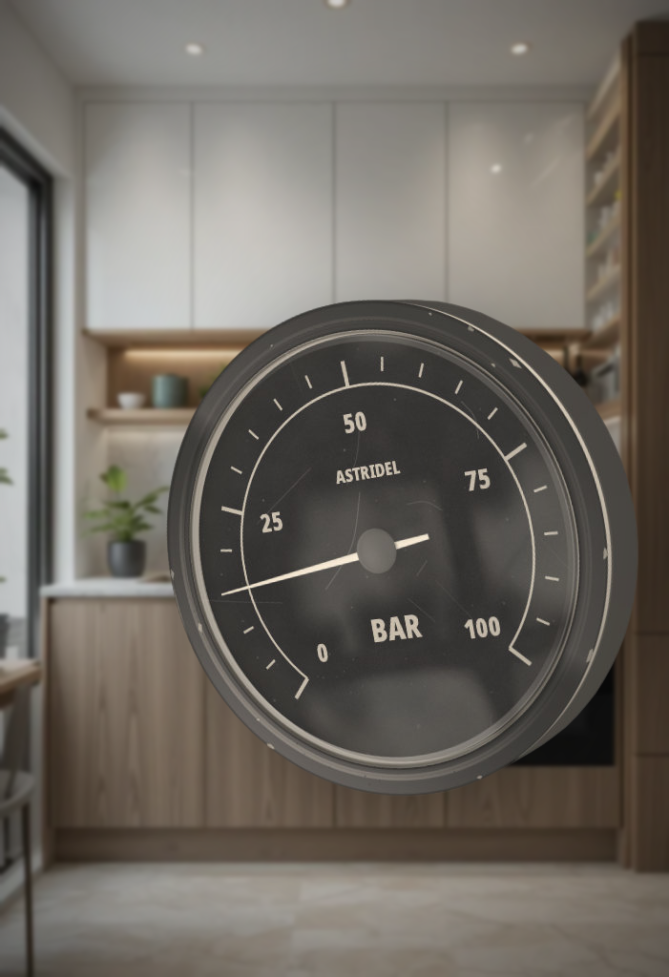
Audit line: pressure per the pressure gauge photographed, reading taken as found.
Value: 15 bar
